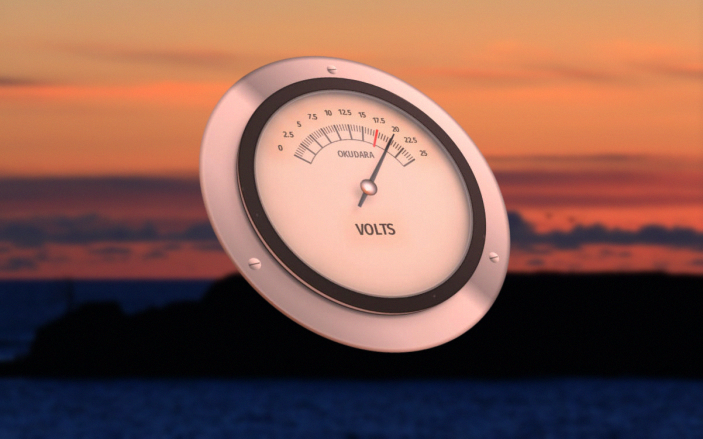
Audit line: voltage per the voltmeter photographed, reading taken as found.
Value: 20 V
